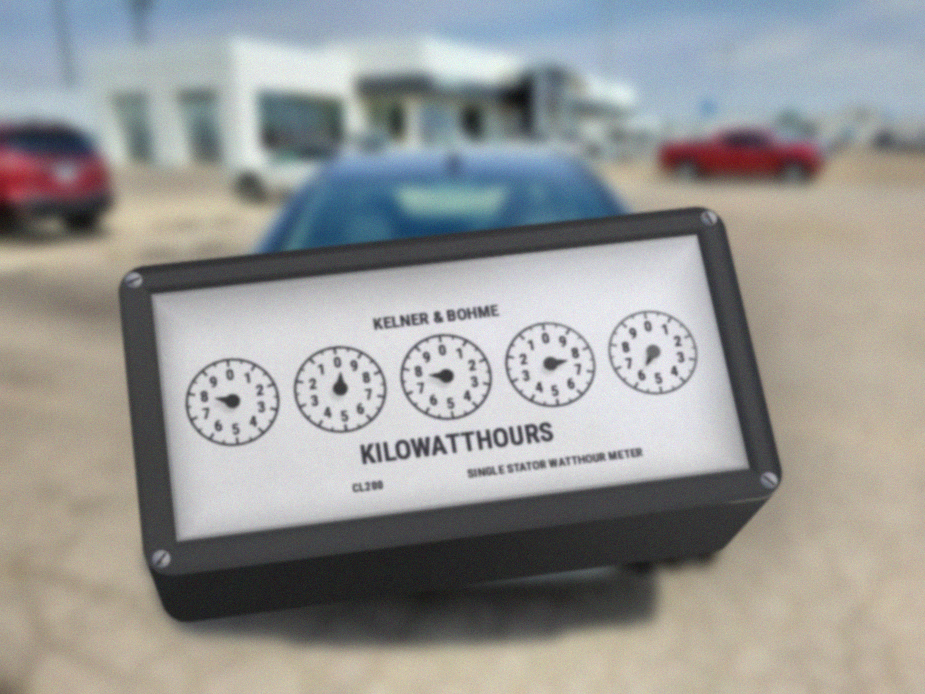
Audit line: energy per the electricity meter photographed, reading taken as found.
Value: 79776 kWh
